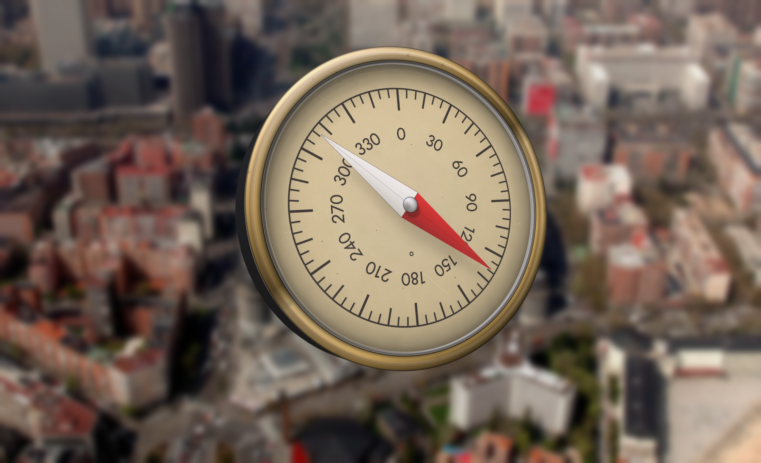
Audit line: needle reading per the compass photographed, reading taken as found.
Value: 130 °
